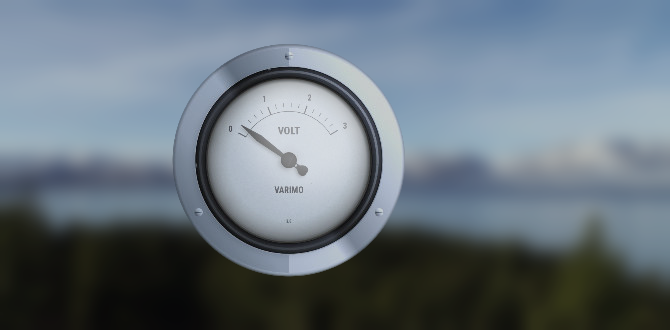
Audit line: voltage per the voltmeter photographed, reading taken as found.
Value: 0.2 V
